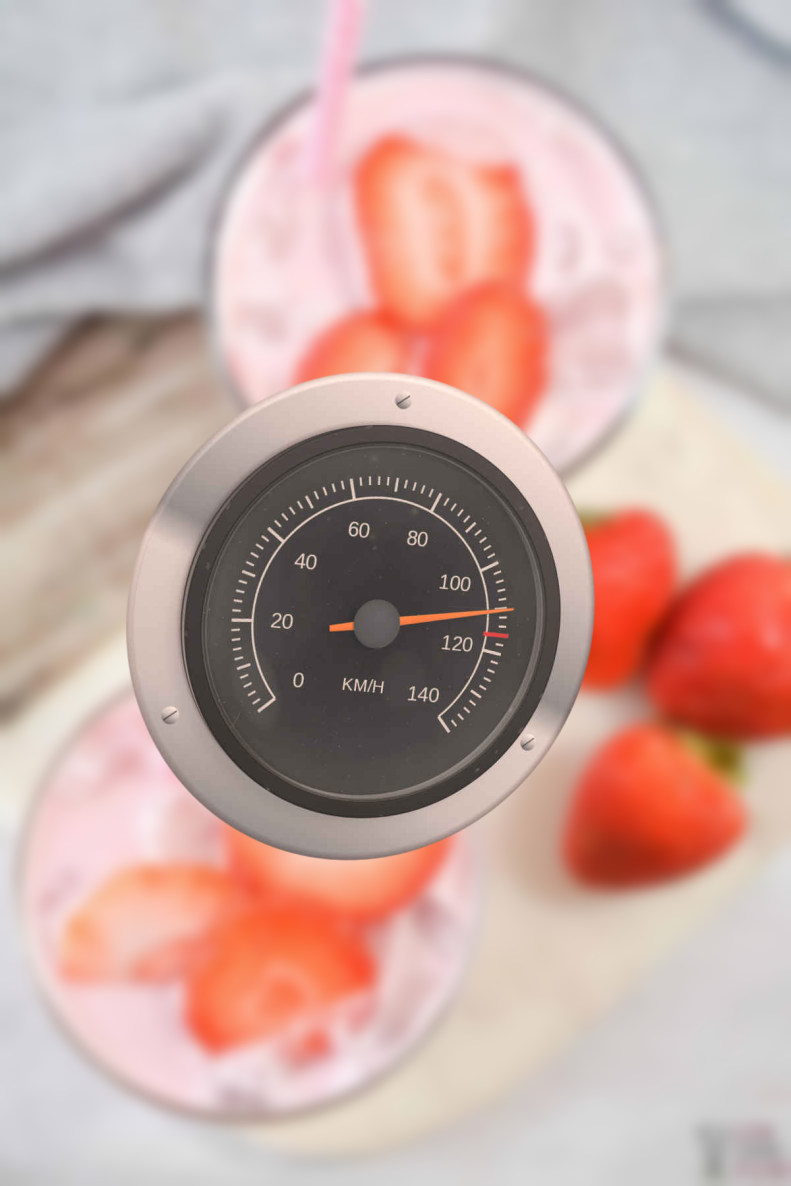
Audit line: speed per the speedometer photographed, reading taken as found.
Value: 110 km/h
